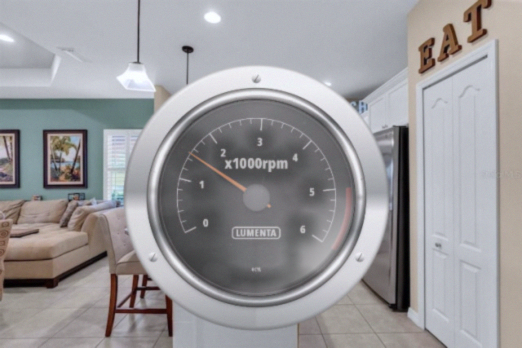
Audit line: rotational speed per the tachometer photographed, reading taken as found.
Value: 1500 rpm
